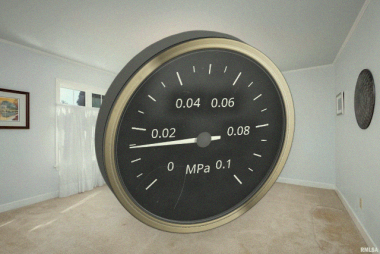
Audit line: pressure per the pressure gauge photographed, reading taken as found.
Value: 0.015 MPa
